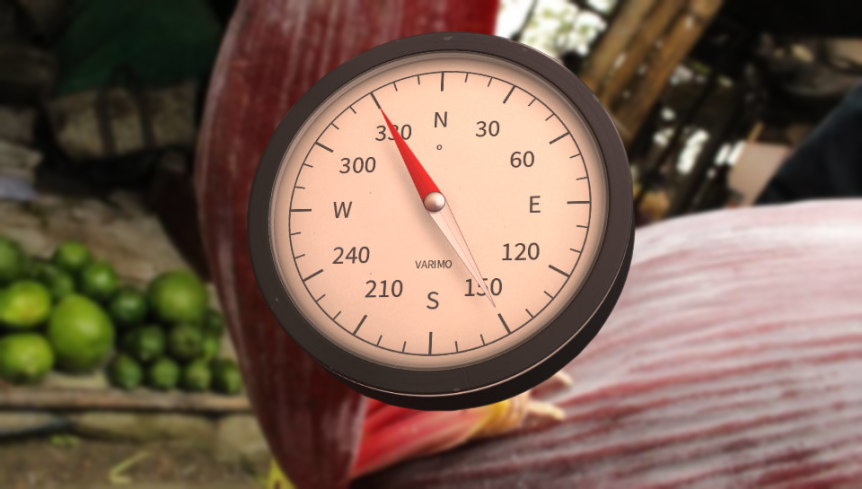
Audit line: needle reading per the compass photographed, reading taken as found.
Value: 330 °
